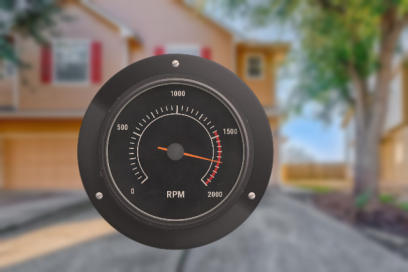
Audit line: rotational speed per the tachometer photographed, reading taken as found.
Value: 1750 rpm
